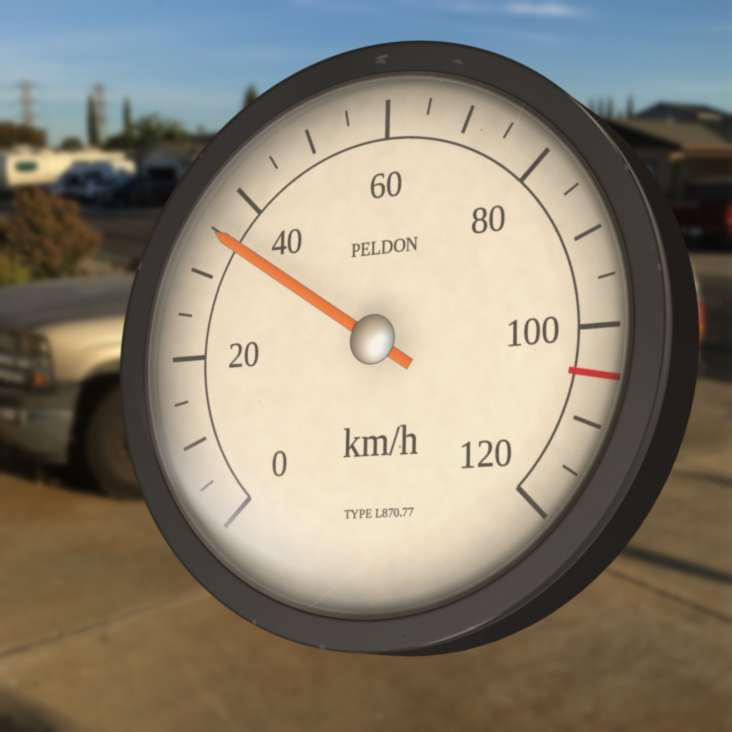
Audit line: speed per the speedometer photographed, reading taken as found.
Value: 35 km/h
